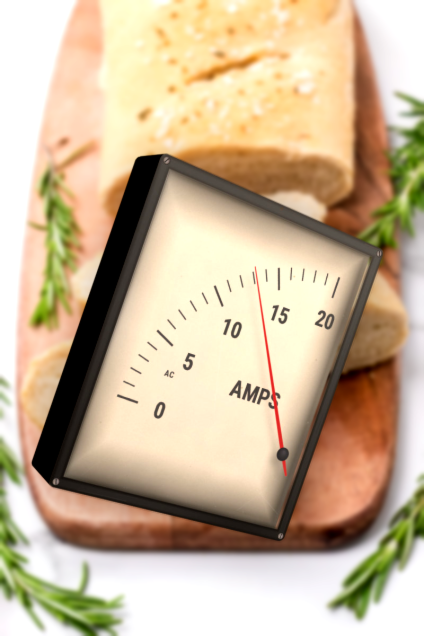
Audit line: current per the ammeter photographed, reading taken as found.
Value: 13 A
